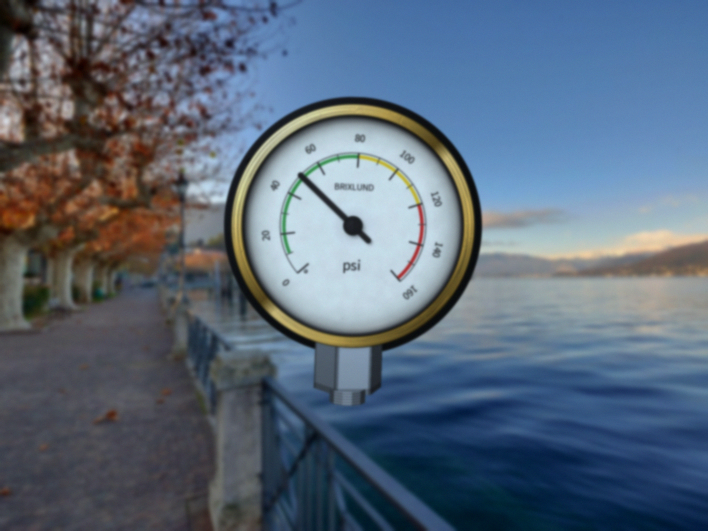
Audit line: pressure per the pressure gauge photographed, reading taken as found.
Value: 50 psi
